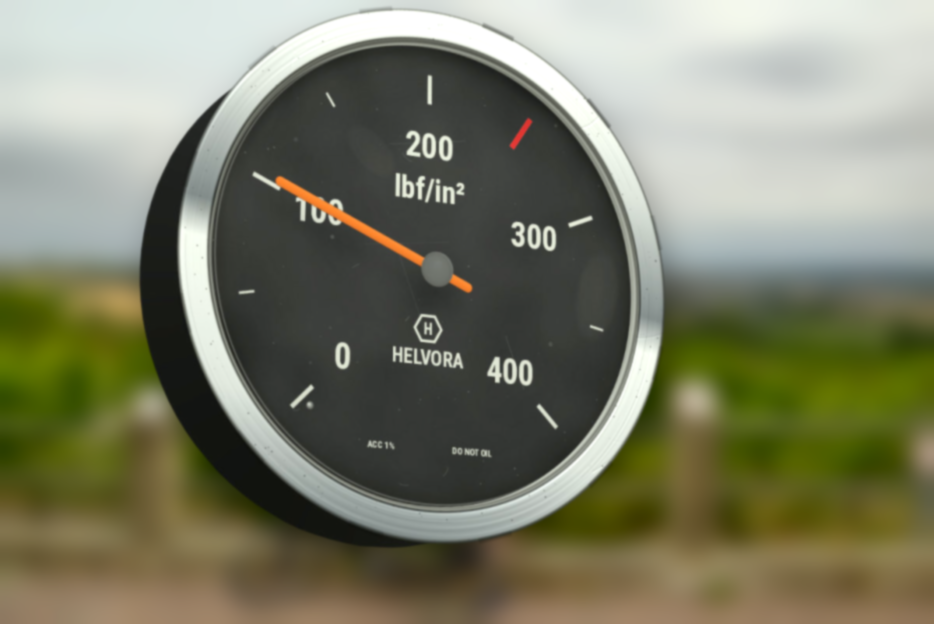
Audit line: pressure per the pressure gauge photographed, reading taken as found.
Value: 100 psi
